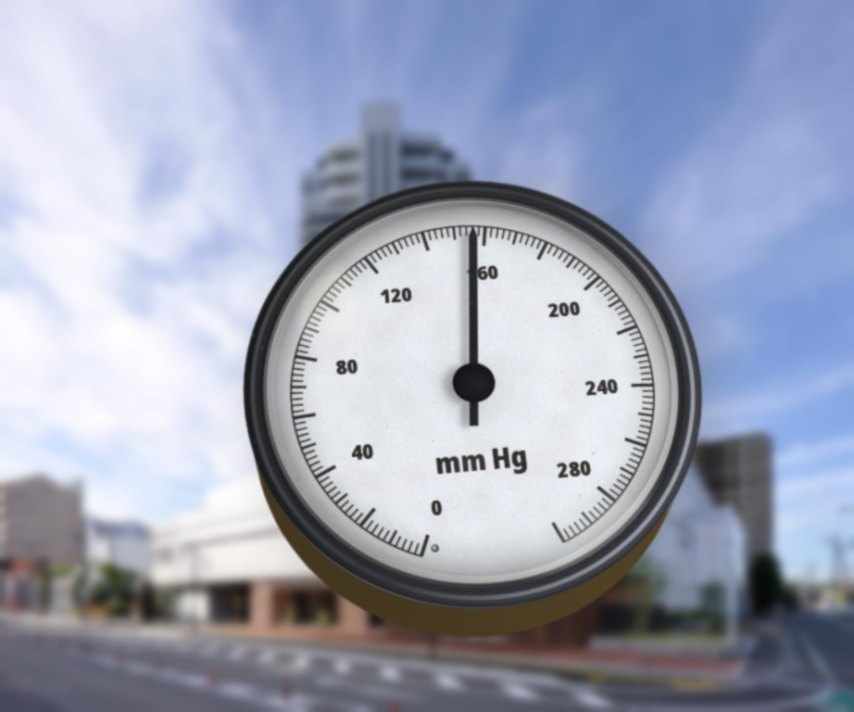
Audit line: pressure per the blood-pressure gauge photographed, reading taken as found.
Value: 156 mmHg
